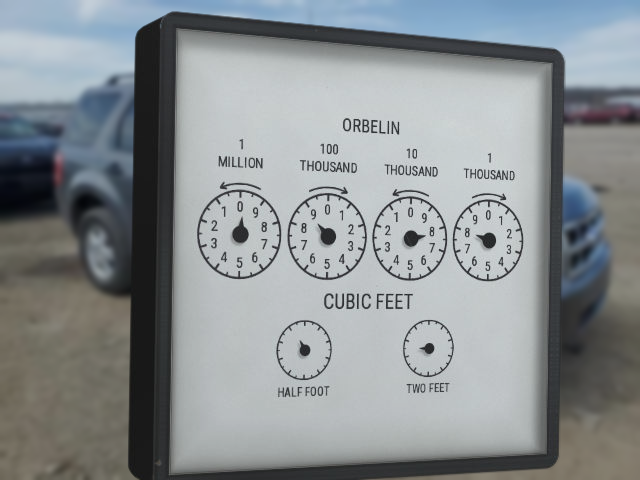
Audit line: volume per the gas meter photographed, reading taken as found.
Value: 987800 ft³
